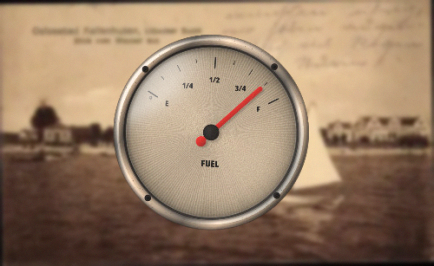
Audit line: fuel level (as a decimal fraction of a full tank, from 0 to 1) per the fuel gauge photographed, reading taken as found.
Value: 0.875
